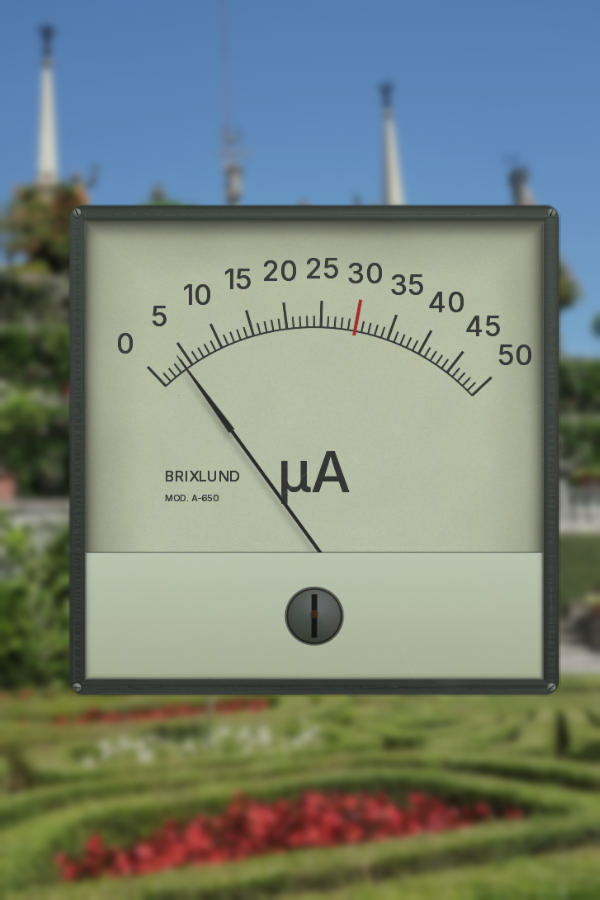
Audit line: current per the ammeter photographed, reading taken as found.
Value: 4 µA
